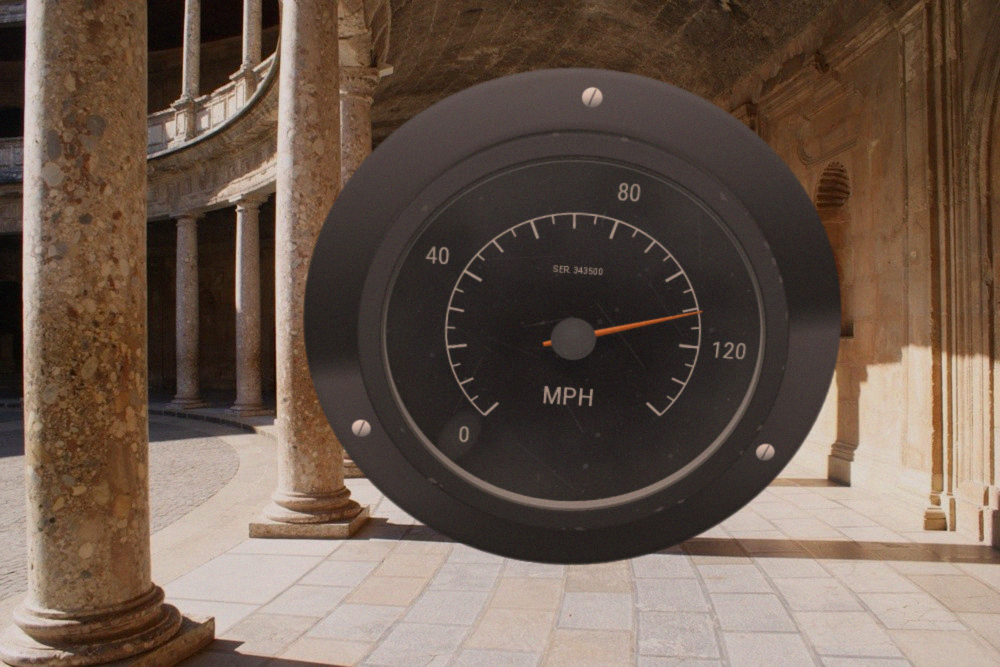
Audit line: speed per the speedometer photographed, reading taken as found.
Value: 110 mph
